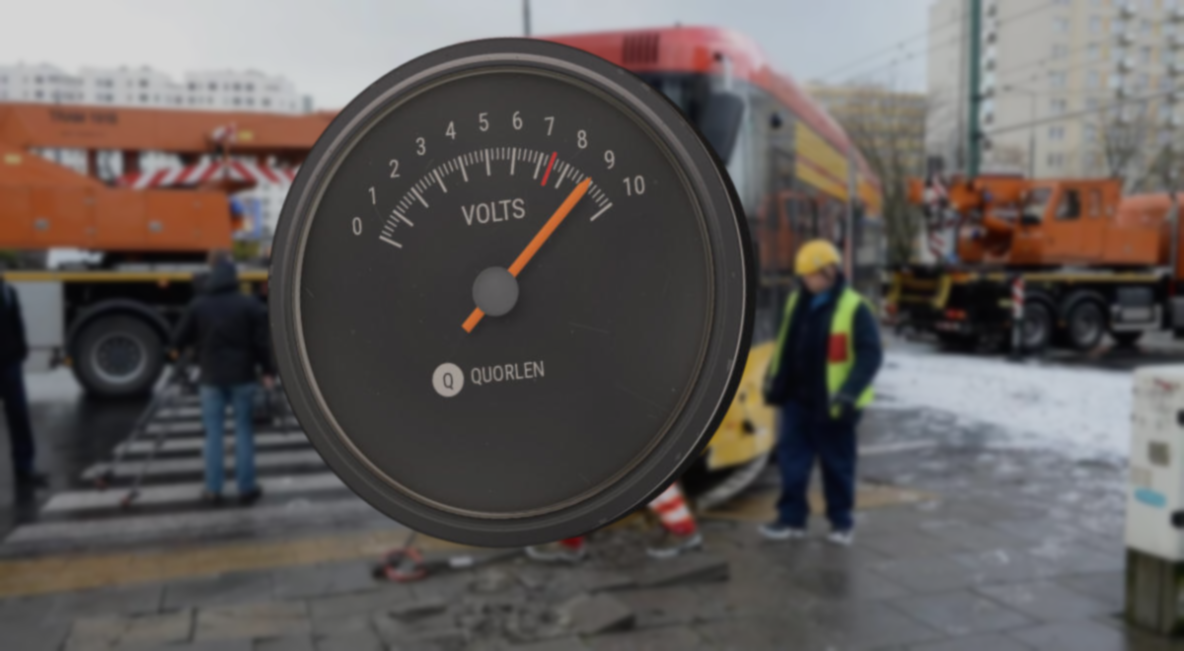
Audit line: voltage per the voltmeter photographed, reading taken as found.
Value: 9 V
